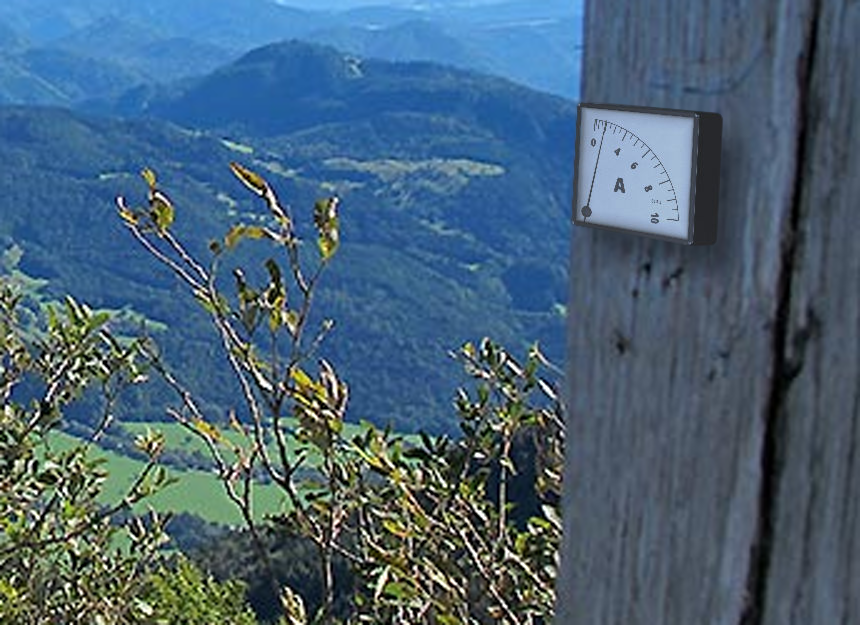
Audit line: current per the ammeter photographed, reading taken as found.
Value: 2 A
